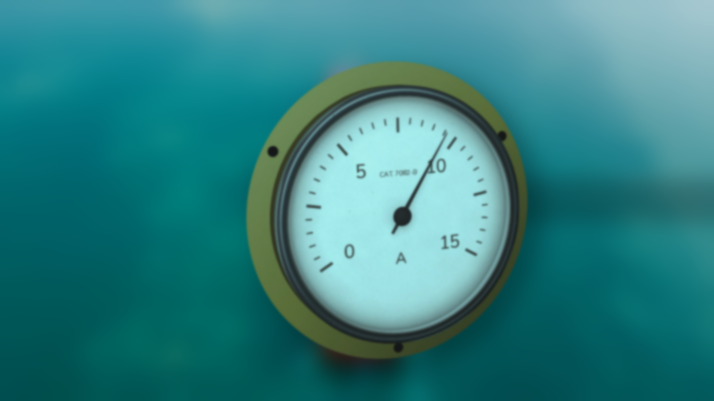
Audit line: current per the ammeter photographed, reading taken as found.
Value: 9.5 A
